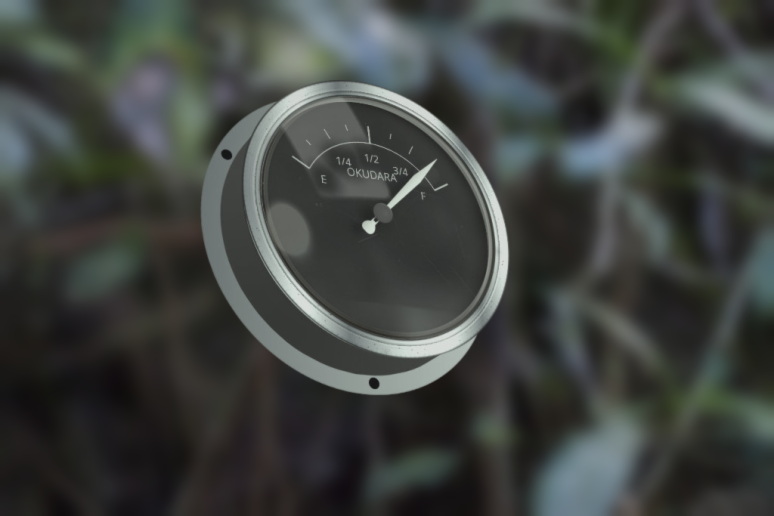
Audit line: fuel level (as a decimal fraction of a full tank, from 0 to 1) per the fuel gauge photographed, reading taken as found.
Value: 0.875
